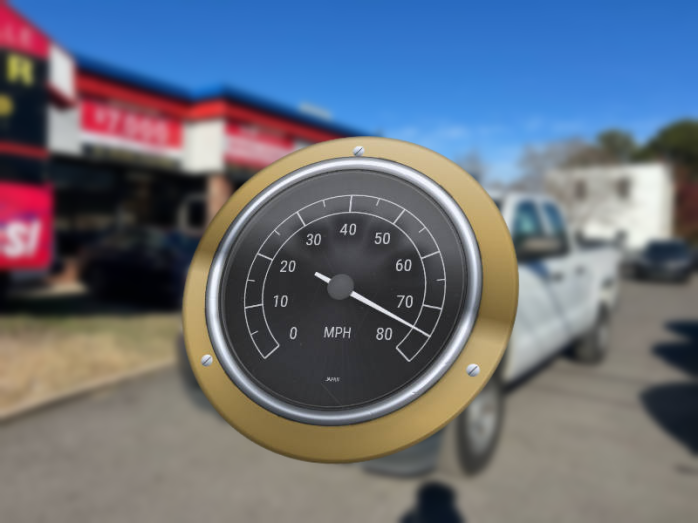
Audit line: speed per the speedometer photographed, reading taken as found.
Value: 75 mph
